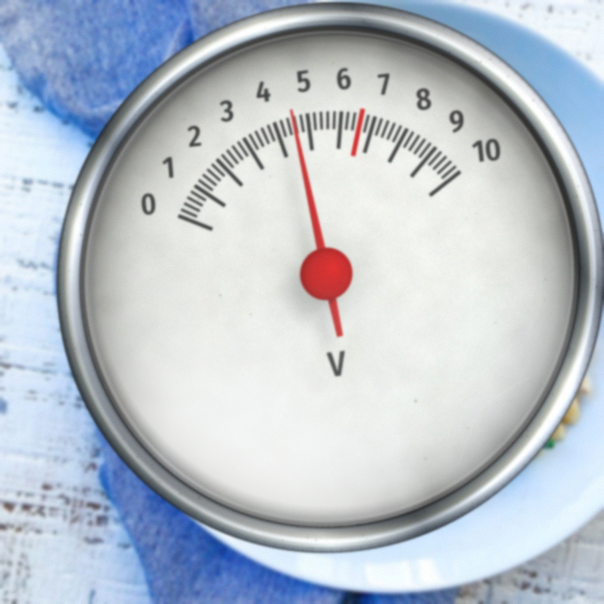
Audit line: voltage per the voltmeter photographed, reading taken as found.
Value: 4.6 V
